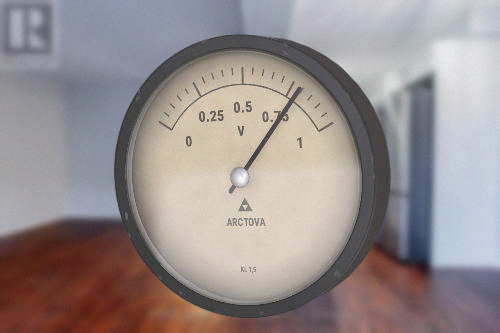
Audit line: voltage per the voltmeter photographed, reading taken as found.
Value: 0.8 V
